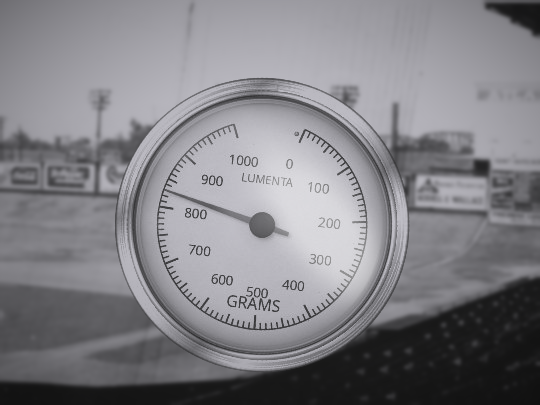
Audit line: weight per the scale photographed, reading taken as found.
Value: 830 g
